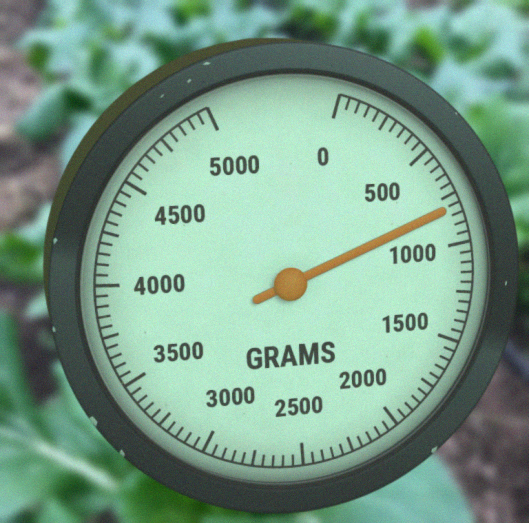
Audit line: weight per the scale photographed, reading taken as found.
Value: 800 g
